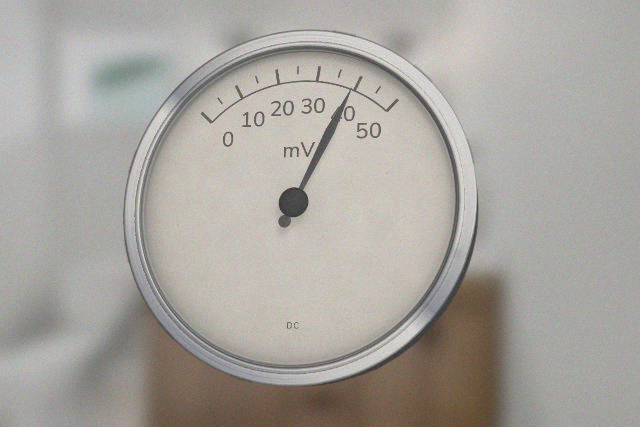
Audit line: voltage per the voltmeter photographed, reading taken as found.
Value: 40 mV
